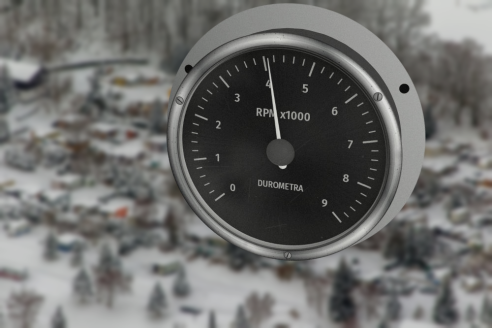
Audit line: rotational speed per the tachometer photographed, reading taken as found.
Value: 4100 rpm
